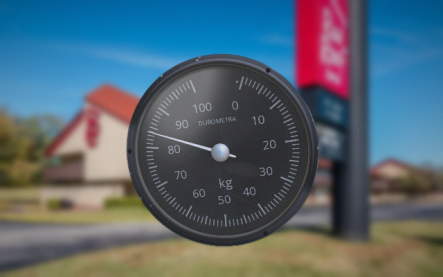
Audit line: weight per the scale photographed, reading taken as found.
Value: 84 kg
